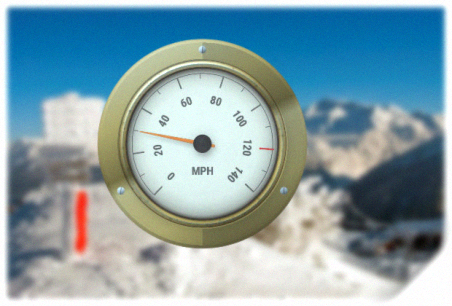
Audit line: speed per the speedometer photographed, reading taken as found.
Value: 30 mph
